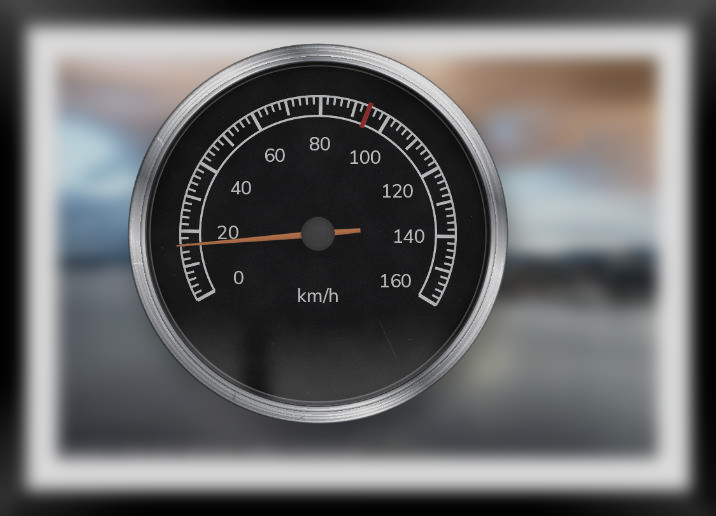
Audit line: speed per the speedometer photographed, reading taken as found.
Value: 16 km/h
